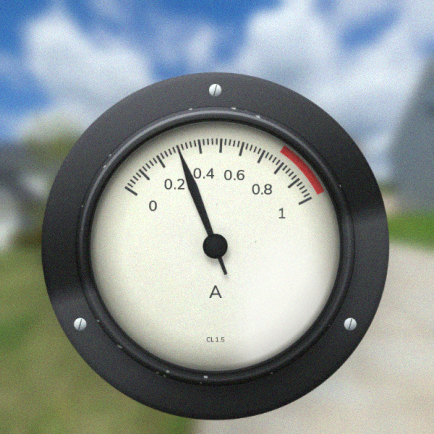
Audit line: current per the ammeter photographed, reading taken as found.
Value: 0.3 A
